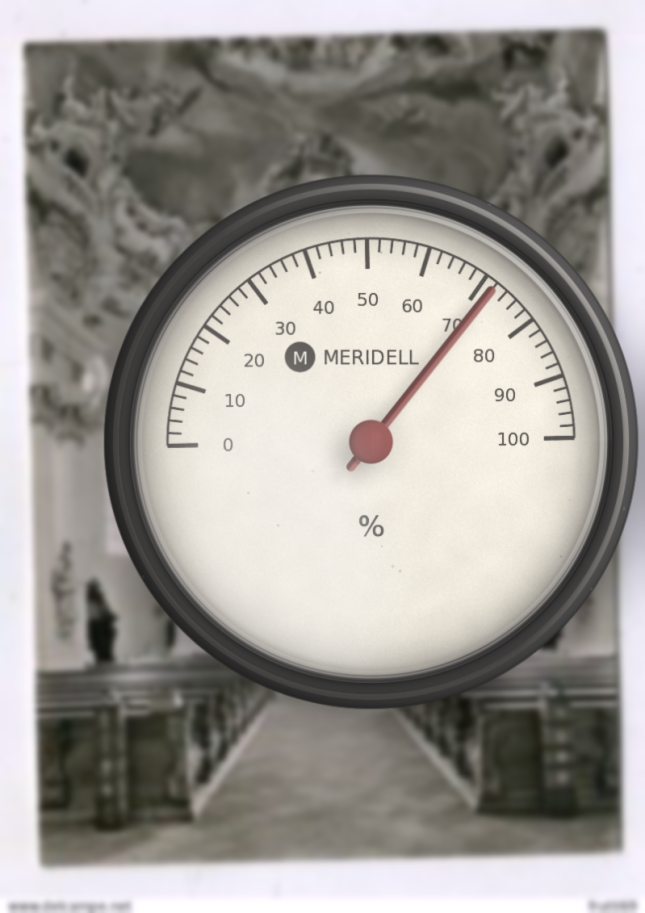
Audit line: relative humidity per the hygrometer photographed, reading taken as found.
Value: 72 %
